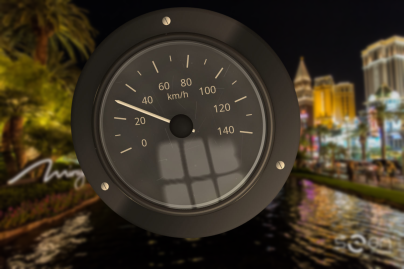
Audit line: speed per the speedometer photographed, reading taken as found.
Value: 30 km/h
